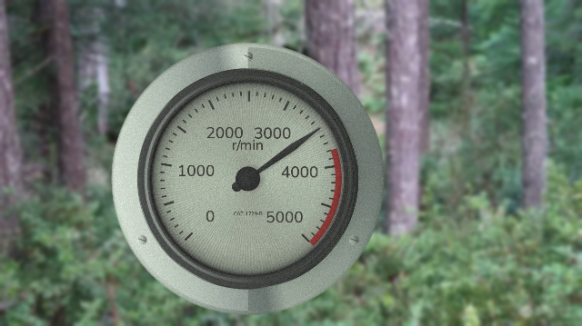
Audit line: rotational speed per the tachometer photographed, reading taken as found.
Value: 3500 rpm
